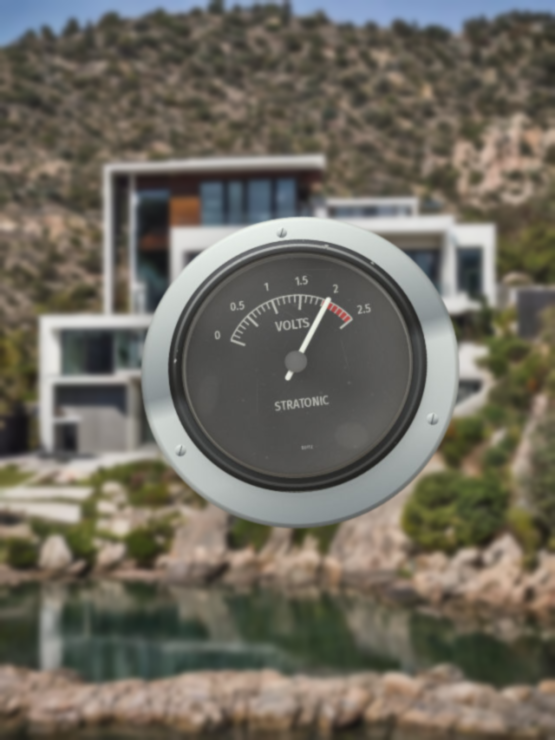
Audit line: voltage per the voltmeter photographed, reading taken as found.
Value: 2 V
